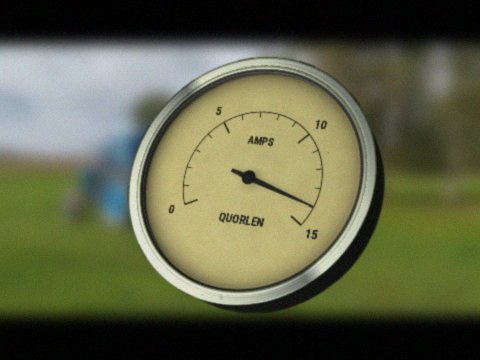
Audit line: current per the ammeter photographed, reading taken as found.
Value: 14 A
